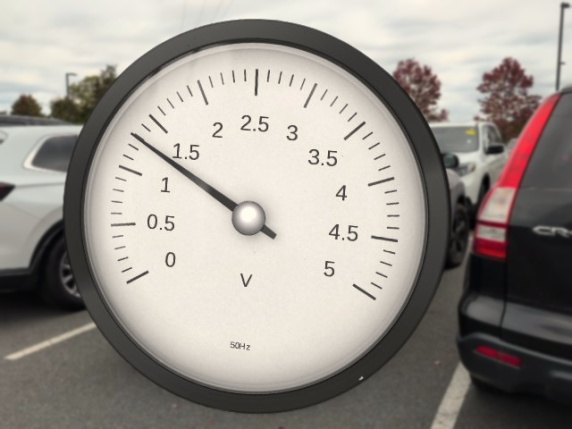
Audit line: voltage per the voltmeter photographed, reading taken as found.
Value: 1.3 V
